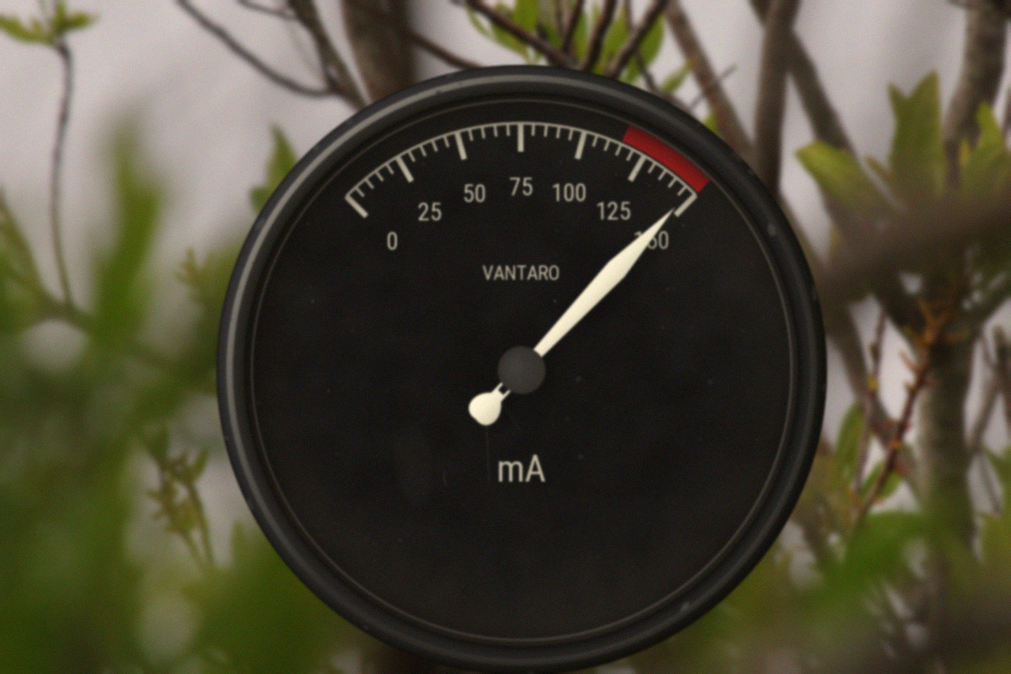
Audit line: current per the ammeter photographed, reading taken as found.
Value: 147.5 mA
